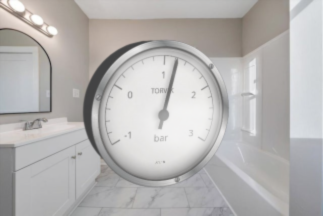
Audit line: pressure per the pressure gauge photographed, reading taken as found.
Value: 1.2 bar
